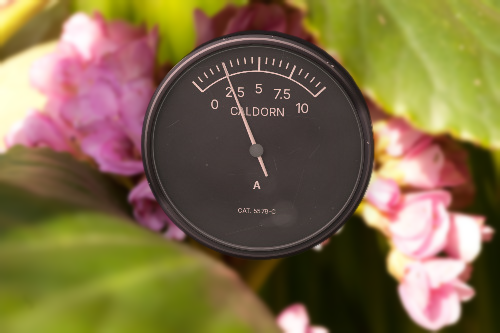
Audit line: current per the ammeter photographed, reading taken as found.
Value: 2.5 A
